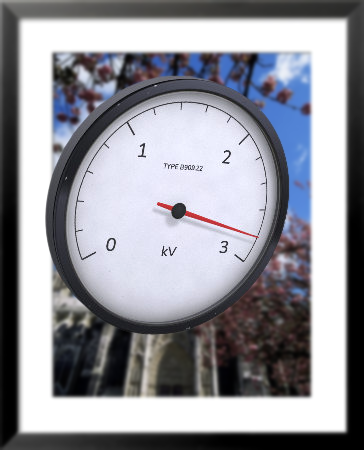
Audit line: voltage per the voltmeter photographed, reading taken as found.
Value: 2.8 kV
